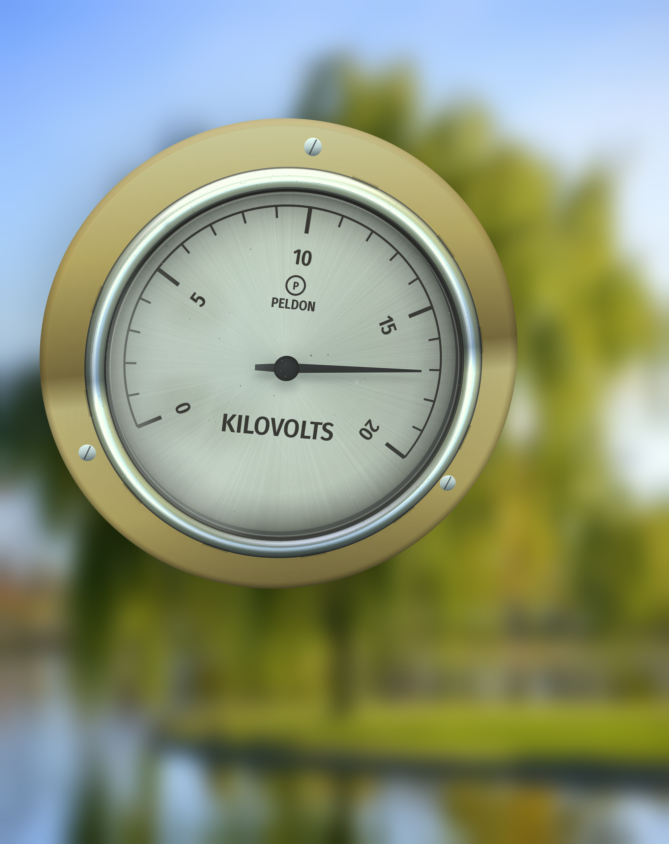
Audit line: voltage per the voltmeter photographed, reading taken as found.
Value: 17 kV
